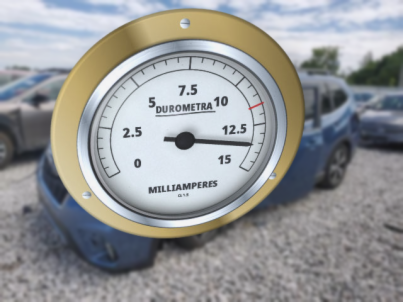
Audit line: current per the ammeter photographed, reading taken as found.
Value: 13.5 mA
